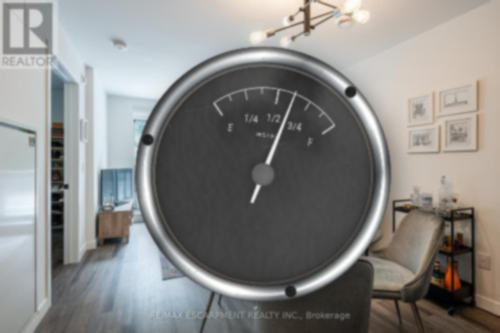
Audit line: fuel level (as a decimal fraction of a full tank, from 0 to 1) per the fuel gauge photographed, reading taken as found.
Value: 0.625
